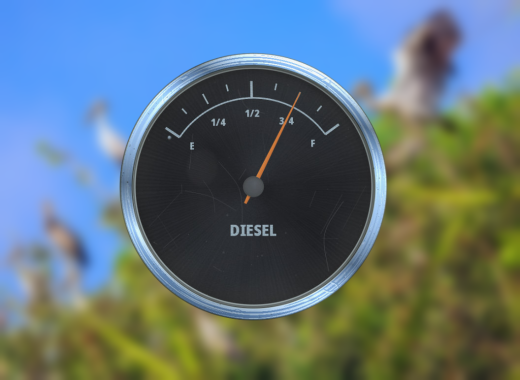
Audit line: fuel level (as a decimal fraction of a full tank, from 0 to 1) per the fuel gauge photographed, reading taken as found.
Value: 0.75
